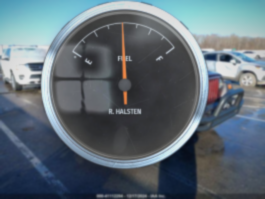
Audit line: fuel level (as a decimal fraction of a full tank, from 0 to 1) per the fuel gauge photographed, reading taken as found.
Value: 0.5
